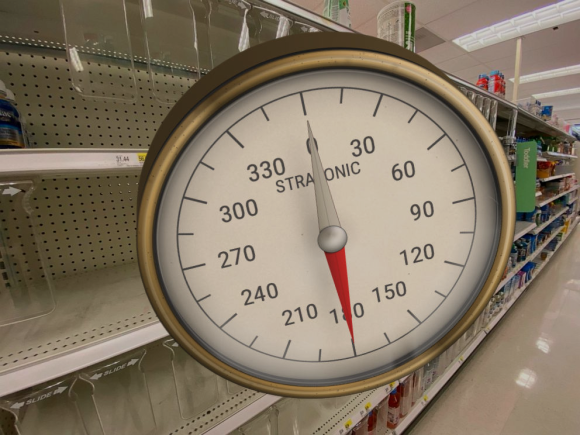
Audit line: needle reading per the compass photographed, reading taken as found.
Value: 180 °
